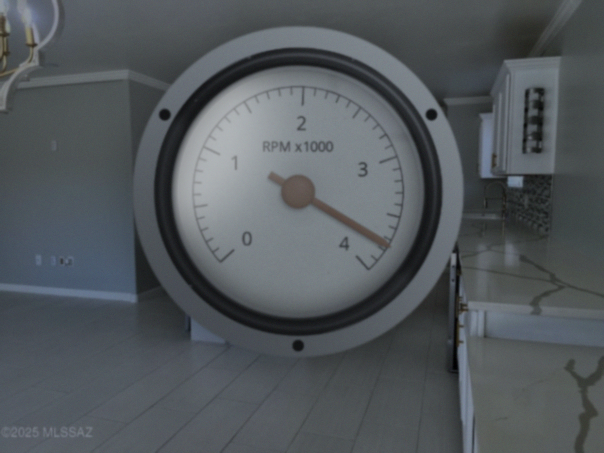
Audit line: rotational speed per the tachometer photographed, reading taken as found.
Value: 3750 rpm
